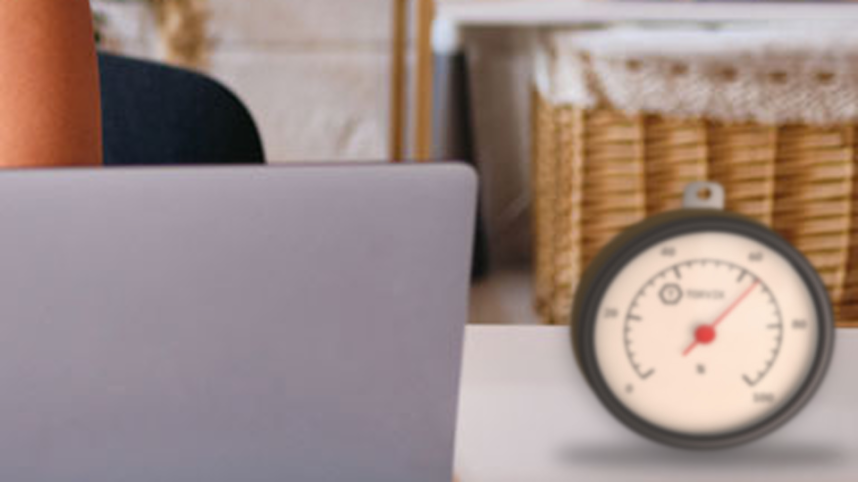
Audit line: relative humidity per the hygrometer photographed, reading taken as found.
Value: 64 %
